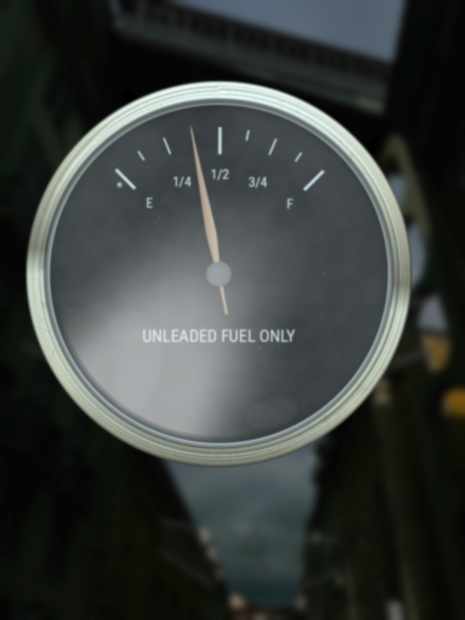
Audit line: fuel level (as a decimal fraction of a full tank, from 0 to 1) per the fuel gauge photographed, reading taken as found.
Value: 0.375
